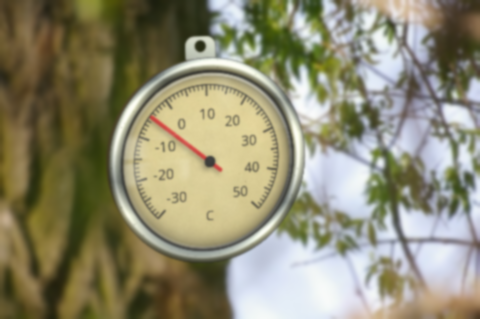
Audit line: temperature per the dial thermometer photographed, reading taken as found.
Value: -5 °C
